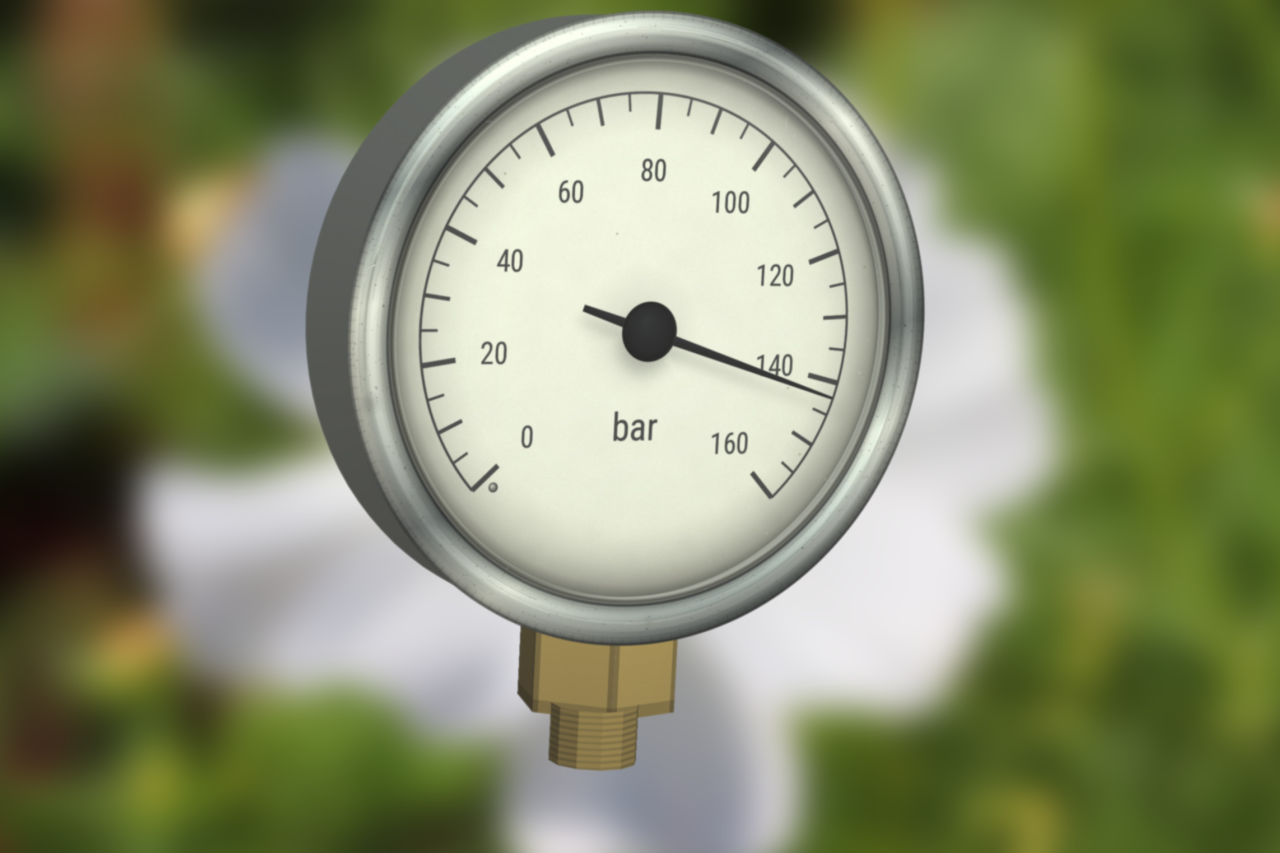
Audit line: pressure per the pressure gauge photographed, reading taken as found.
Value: 142.5 bar
